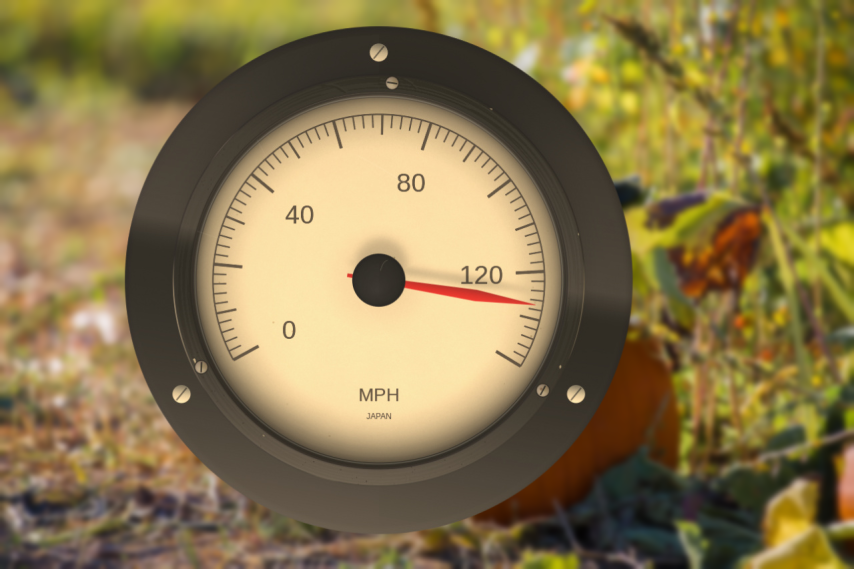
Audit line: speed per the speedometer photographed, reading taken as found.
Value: 127 mph
